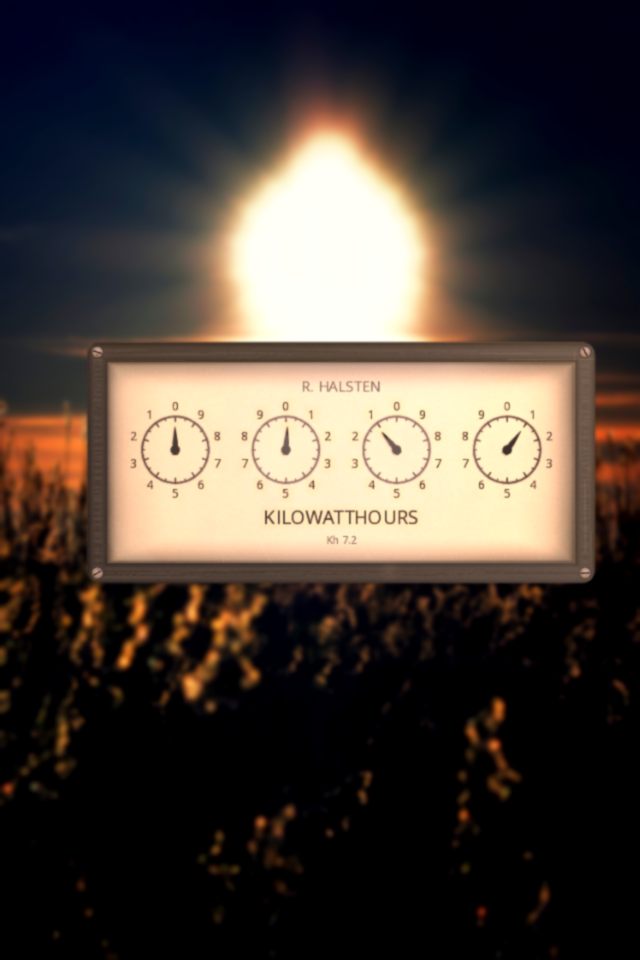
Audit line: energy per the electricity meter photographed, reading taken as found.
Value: 11 kWh
